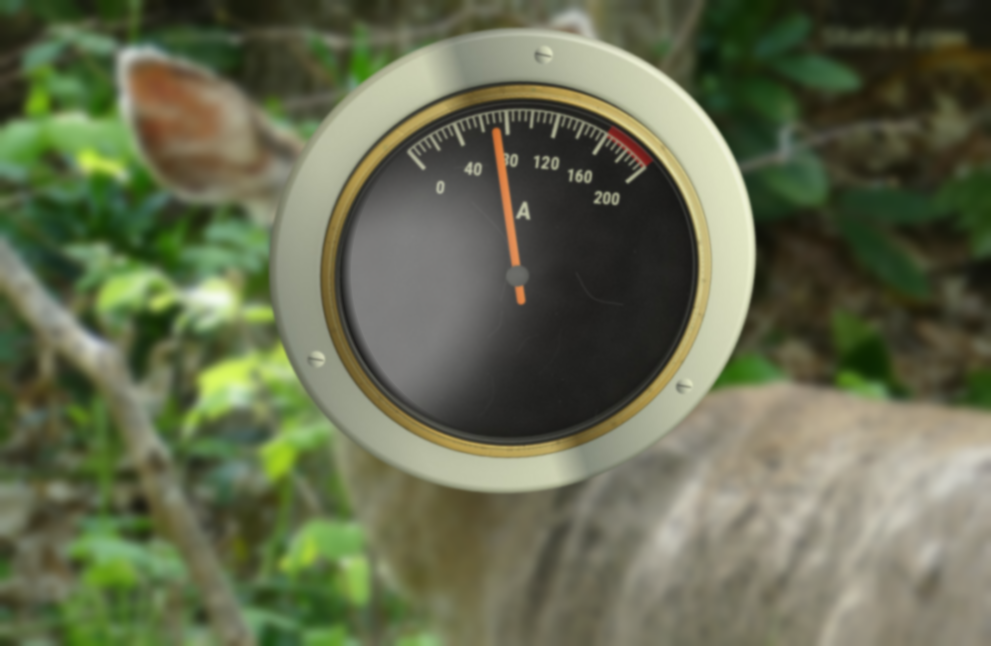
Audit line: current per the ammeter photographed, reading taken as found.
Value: 70 A
